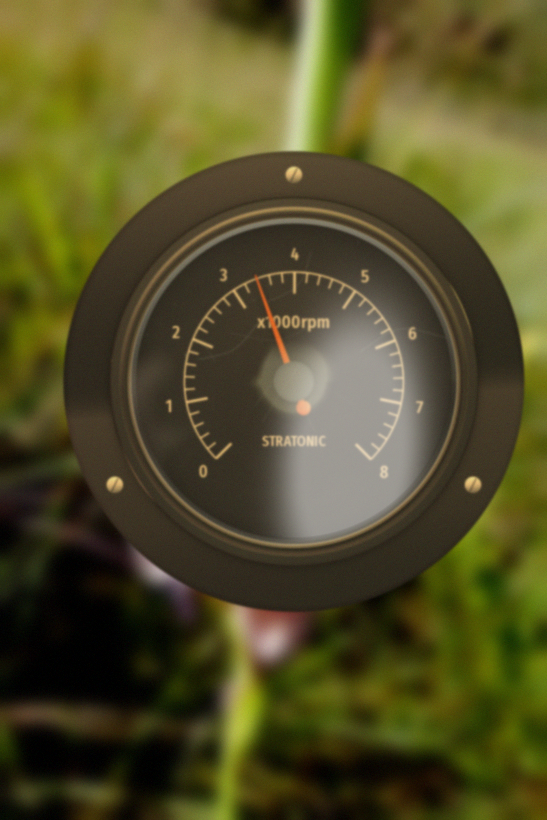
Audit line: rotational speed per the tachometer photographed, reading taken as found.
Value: 3400 rpm
